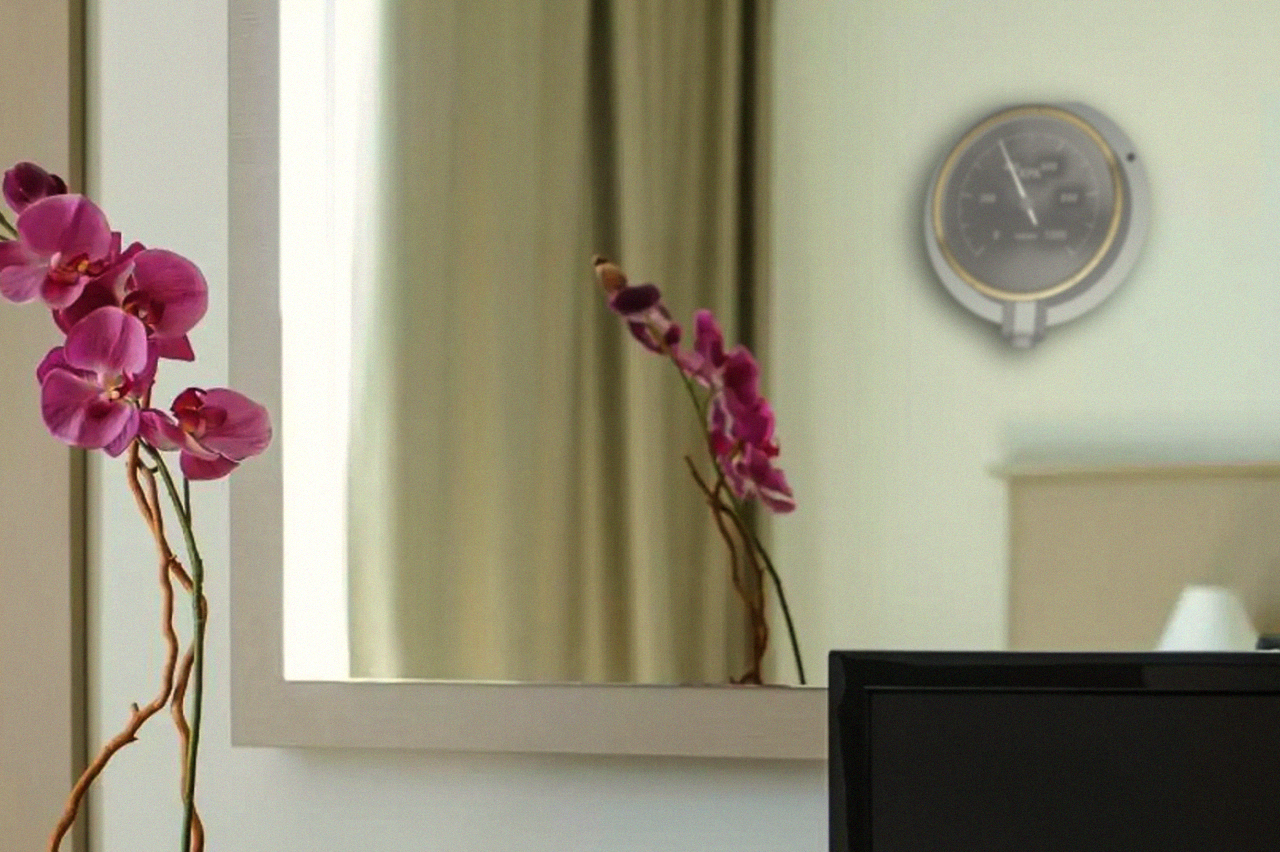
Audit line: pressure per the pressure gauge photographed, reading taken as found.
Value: 400 kPa
